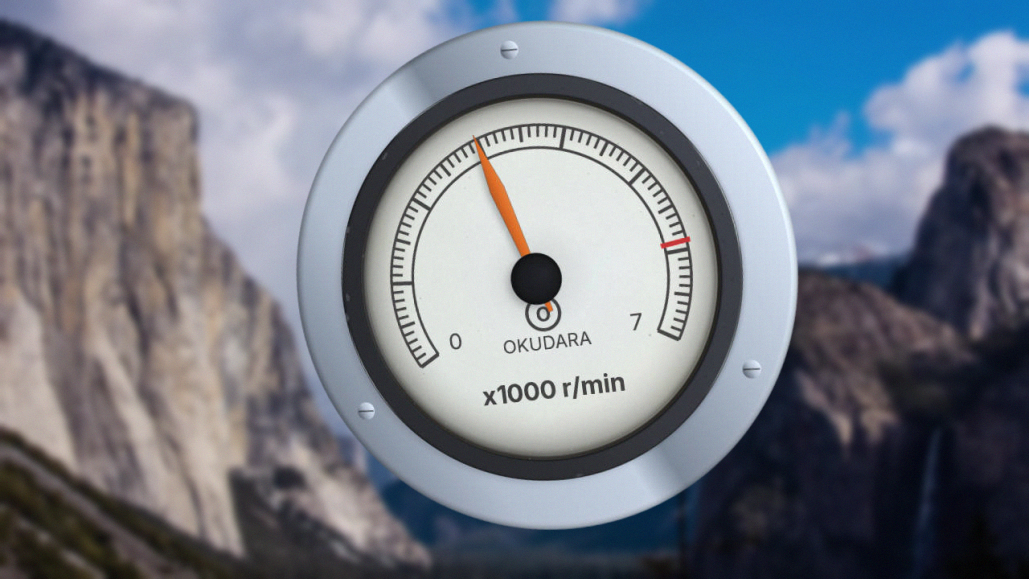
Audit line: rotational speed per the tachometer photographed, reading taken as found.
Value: 3000 rpm
